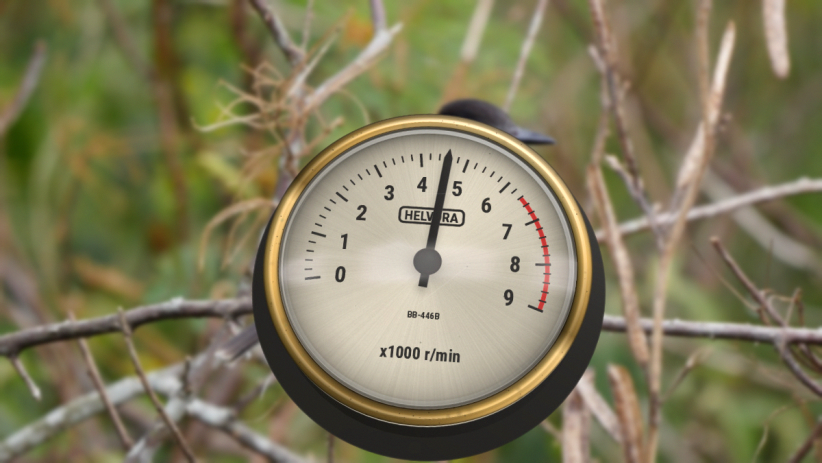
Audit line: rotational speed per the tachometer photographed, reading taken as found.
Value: 4600 rpm
